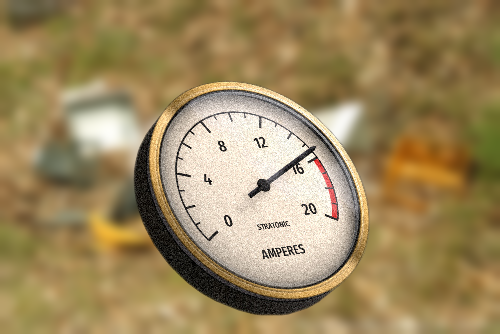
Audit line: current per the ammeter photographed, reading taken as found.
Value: 15.5 A
